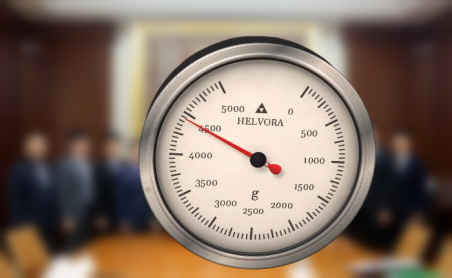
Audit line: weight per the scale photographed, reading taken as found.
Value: 4450 g
